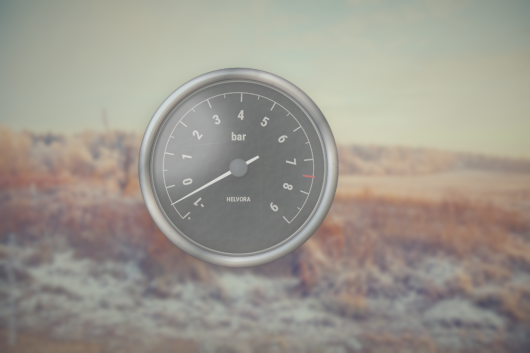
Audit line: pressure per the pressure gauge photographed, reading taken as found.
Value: -0.5 bar
